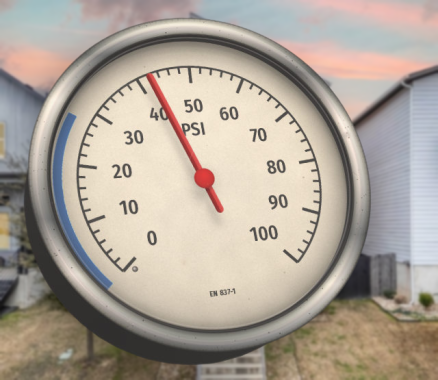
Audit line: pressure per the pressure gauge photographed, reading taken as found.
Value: 42 psi
